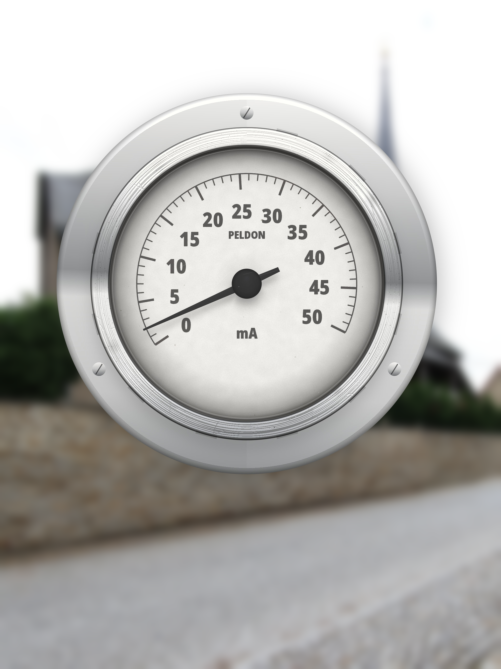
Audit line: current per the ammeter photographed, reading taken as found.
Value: 2 mA
